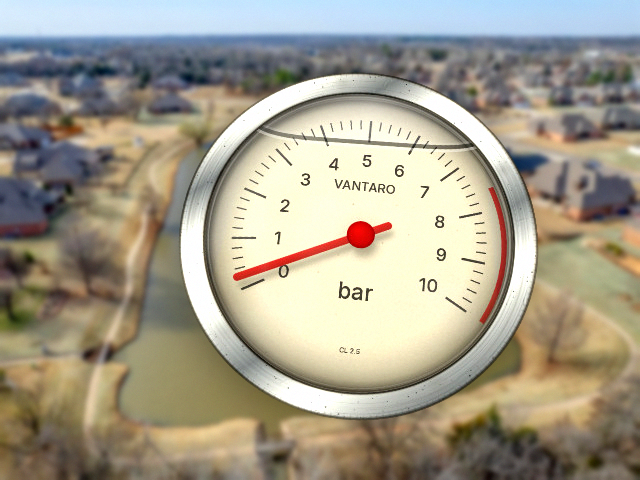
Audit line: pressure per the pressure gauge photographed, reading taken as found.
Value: 0.2 bar
